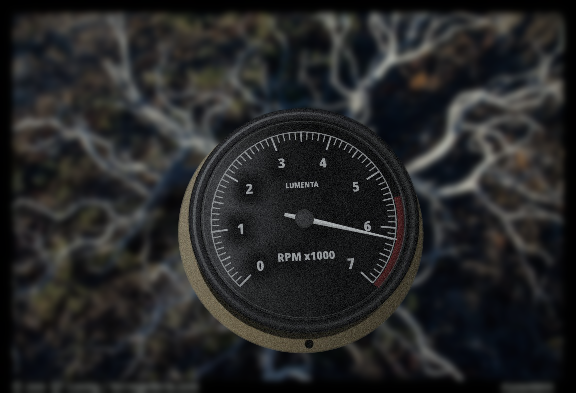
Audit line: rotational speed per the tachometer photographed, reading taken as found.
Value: 6200 rpm
